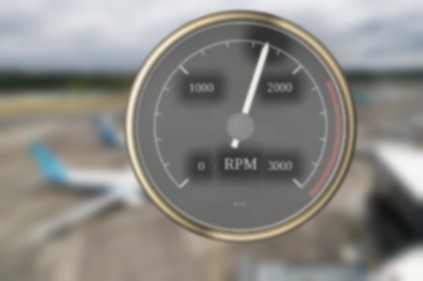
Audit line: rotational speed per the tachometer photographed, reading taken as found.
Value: 1700 rpm
